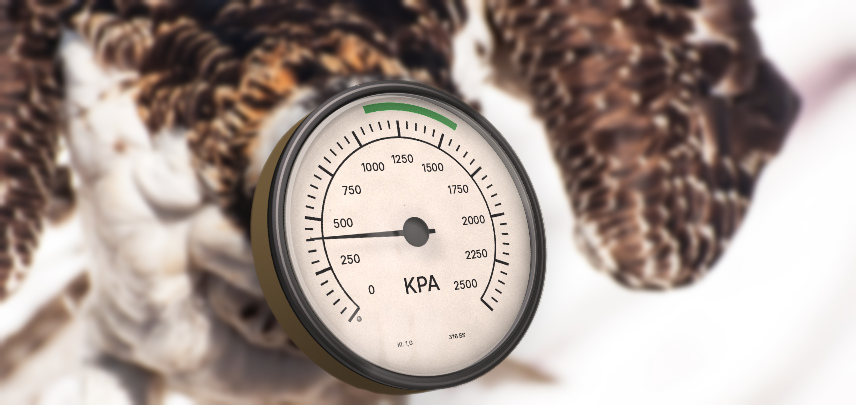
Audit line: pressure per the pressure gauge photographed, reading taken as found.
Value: 400 kPa
